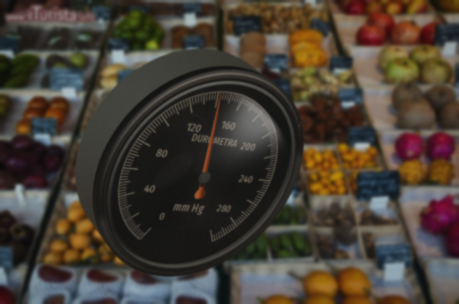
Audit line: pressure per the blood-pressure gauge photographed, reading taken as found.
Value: 140 mmHg
